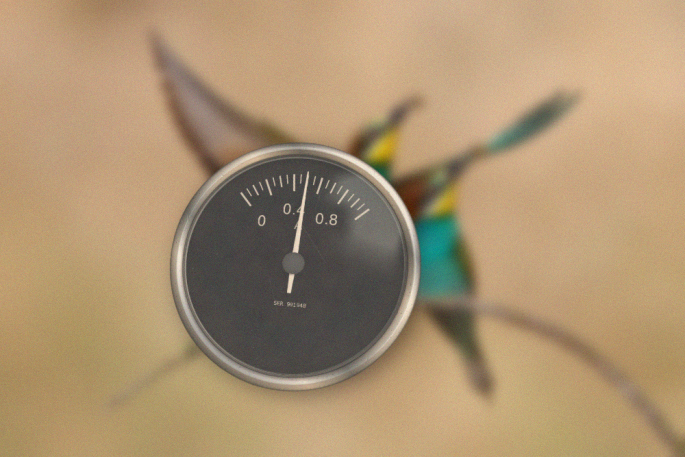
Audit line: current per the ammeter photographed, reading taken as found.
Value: 0.5 A
